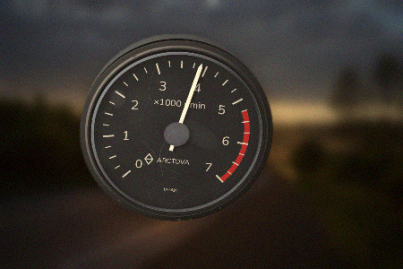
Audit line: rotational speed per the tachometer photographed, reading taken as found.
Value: 3875 rpm
